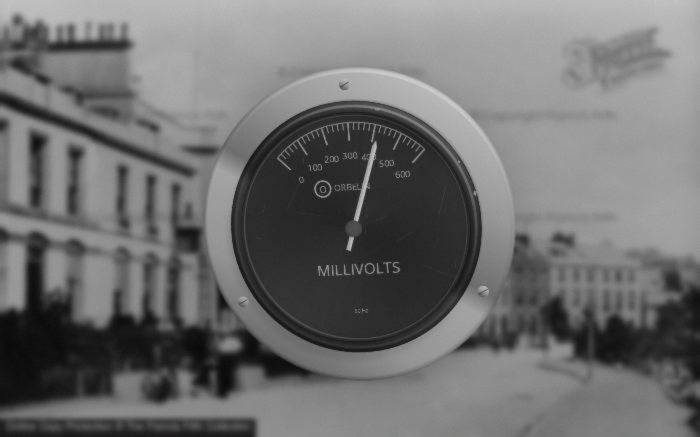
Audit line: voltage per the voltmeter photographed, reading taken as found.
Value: 420 mV
